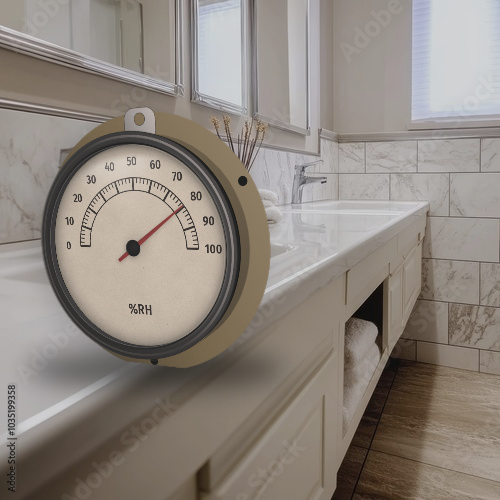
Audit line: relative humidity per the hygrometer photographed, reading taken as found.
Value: 80 %
